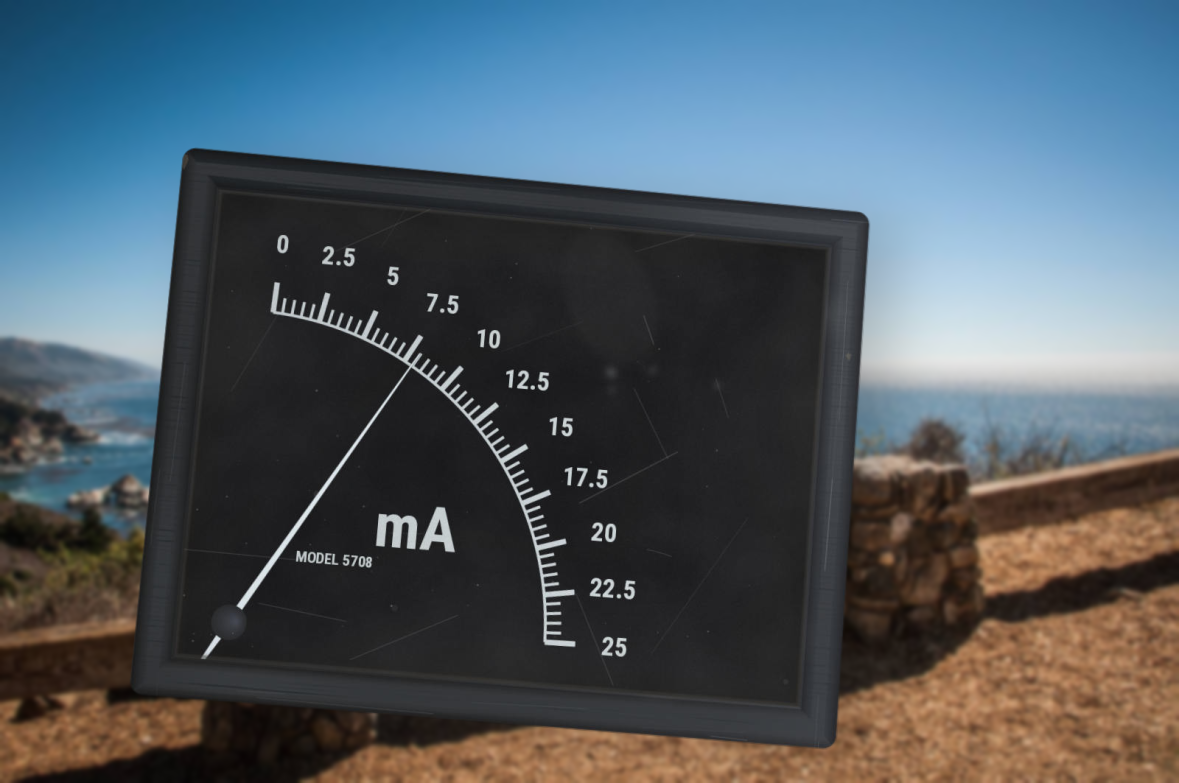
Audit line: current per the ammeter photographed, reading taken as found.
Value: 8 mA
